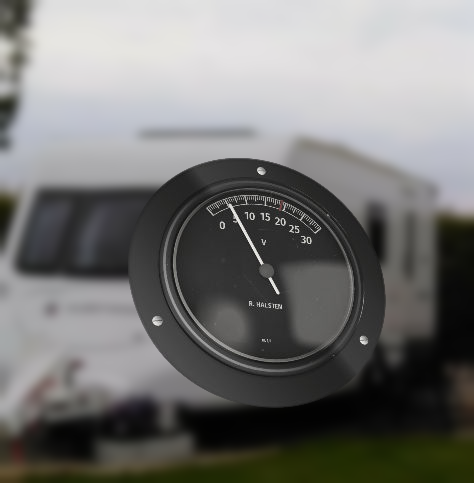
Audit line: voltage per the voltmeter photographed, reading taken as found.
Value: 5 V
